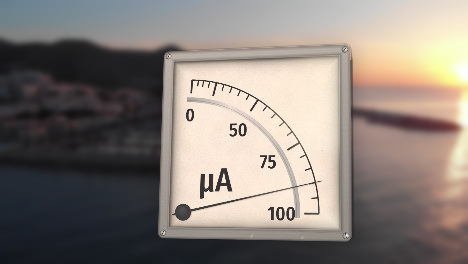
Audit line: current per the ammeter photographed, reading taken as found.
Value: 90 µA
